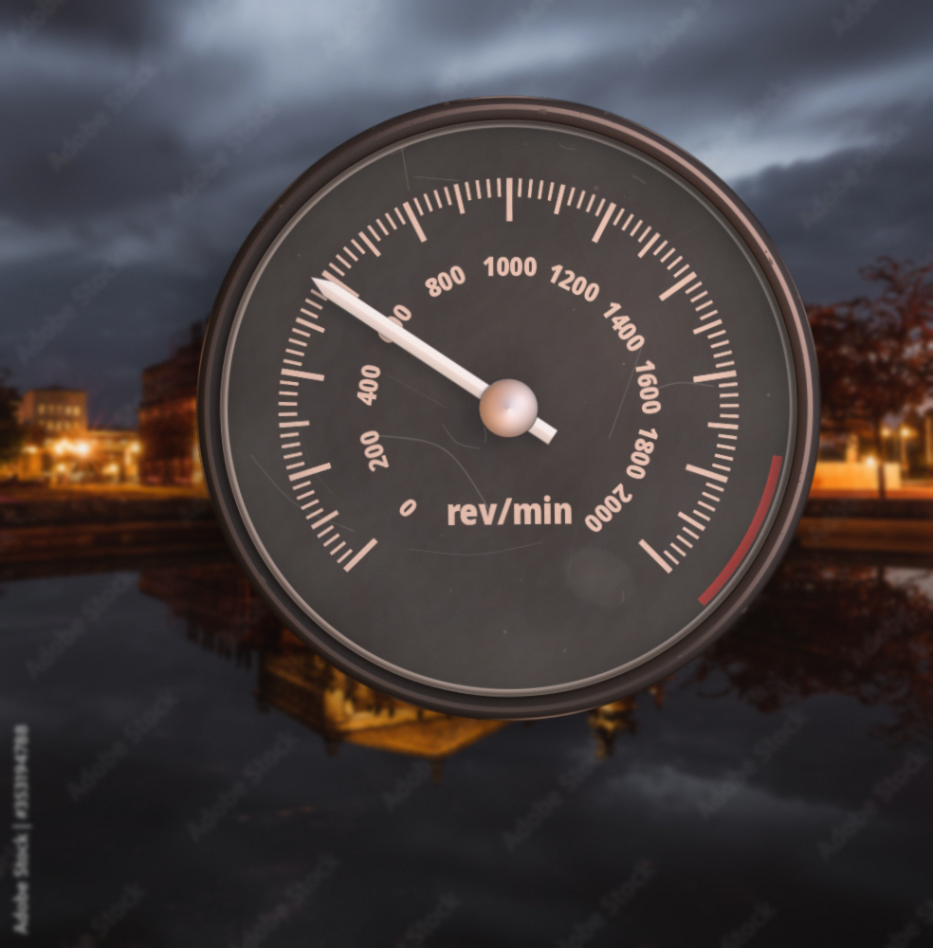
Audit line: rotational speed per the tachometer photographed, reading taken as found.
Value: 580 rpm
